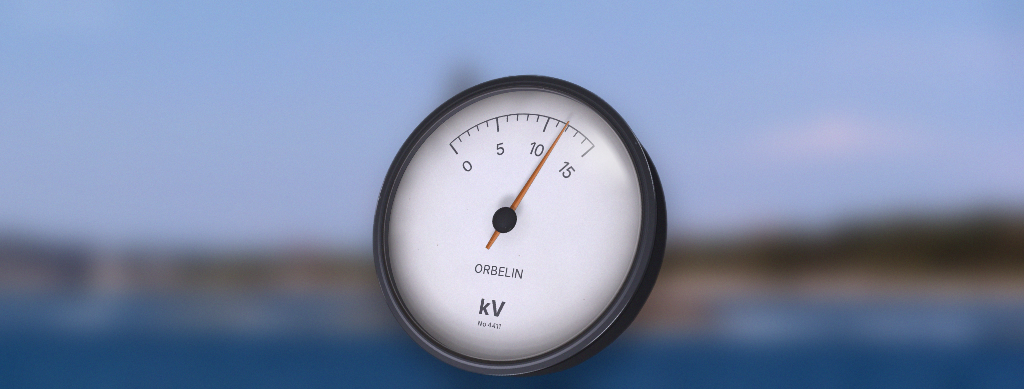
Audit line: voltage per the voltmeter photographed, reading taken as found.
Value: 12 kV
